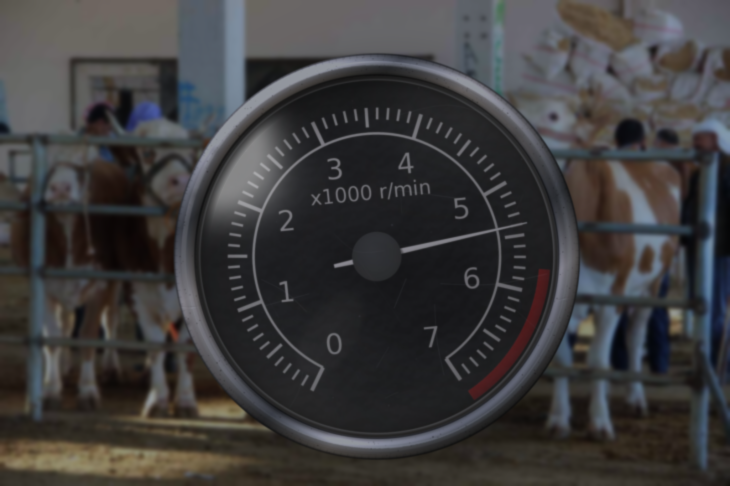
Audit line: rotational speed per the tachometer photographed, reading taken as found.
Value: 5400 rpm
